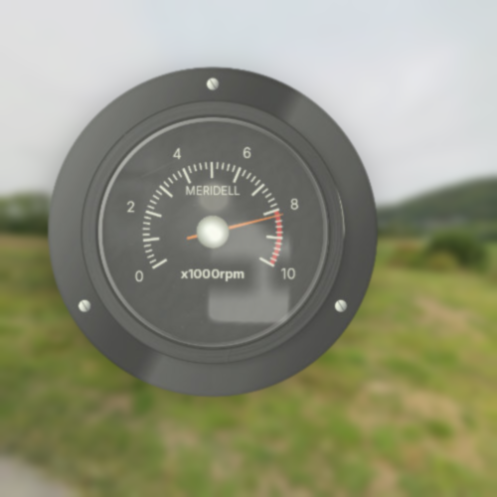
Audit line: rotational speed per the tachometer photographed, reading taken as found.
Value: 8200 rpm
